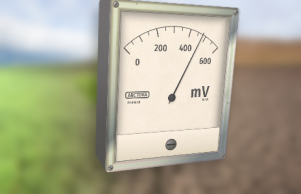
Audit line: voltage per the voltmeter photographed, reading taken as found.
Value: 475 mV
